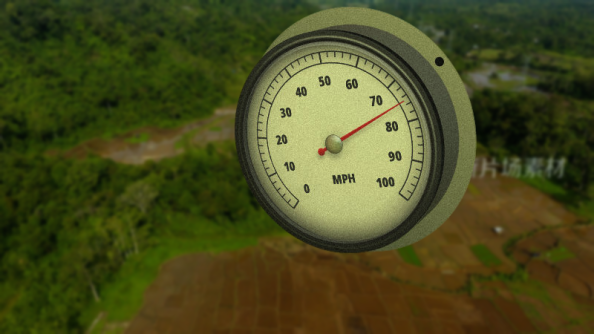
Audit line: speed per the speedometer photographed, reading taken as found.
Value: 75 mph
